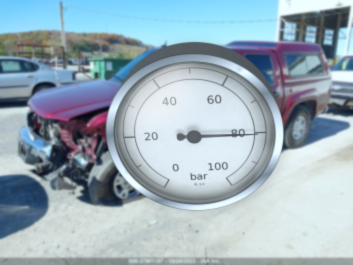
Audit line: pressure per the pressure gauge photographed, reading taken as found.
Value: 80 bar
